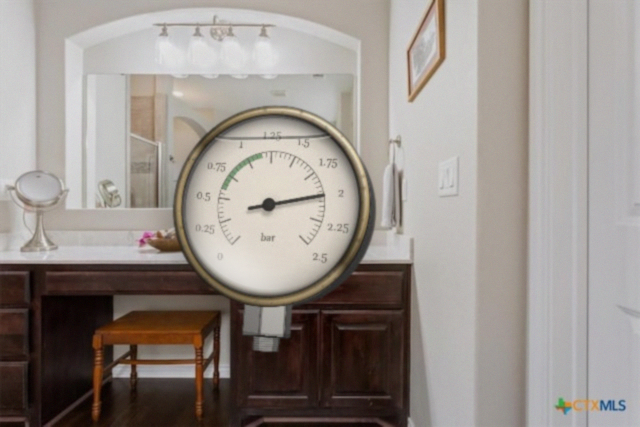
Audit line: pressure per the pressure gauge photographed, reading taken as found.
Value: 2 bar
